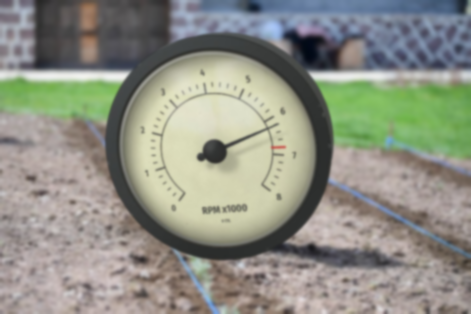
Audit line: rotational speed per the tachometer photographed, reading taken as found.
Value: 6200 rpm
